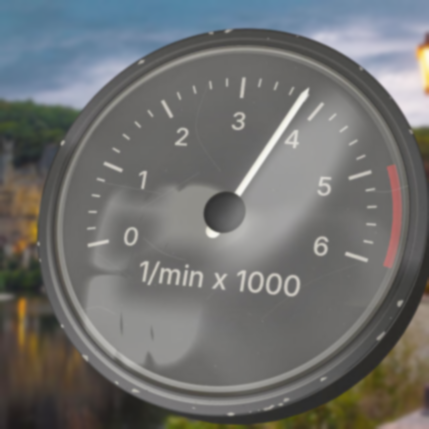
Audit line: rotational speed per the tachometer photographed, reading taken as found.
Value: 3800 rpm
